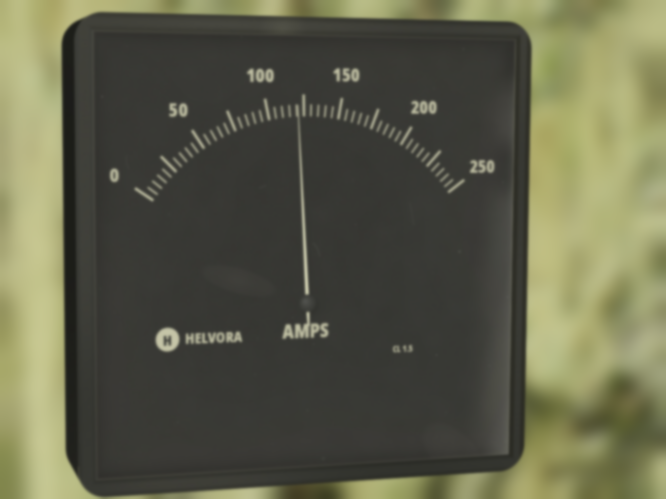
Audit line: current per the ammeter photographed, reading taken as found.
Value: 120 A
